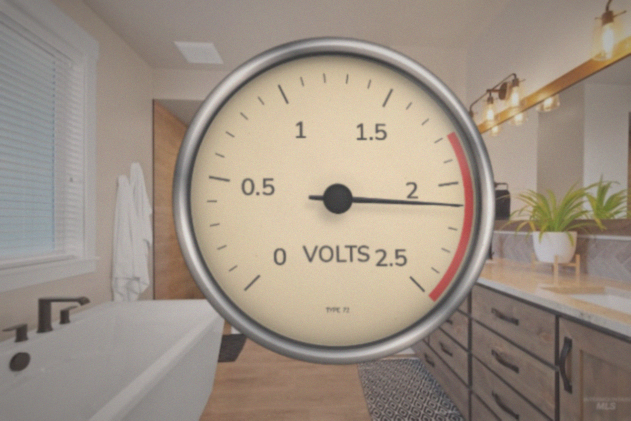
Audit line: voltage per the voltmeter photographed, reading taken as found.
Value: 2.1 V
